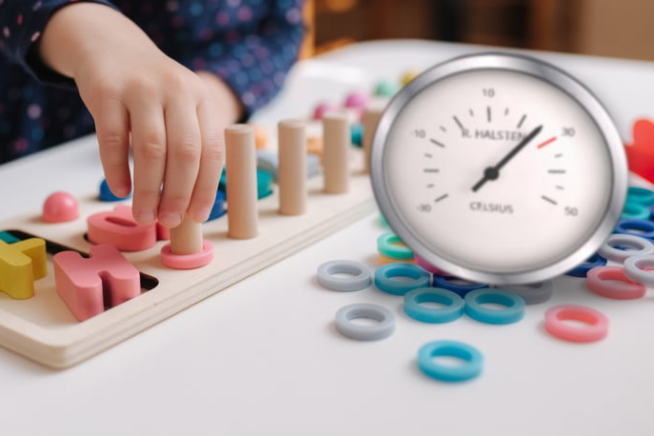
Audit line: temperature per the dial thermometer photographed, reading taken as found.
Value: 25 °C
